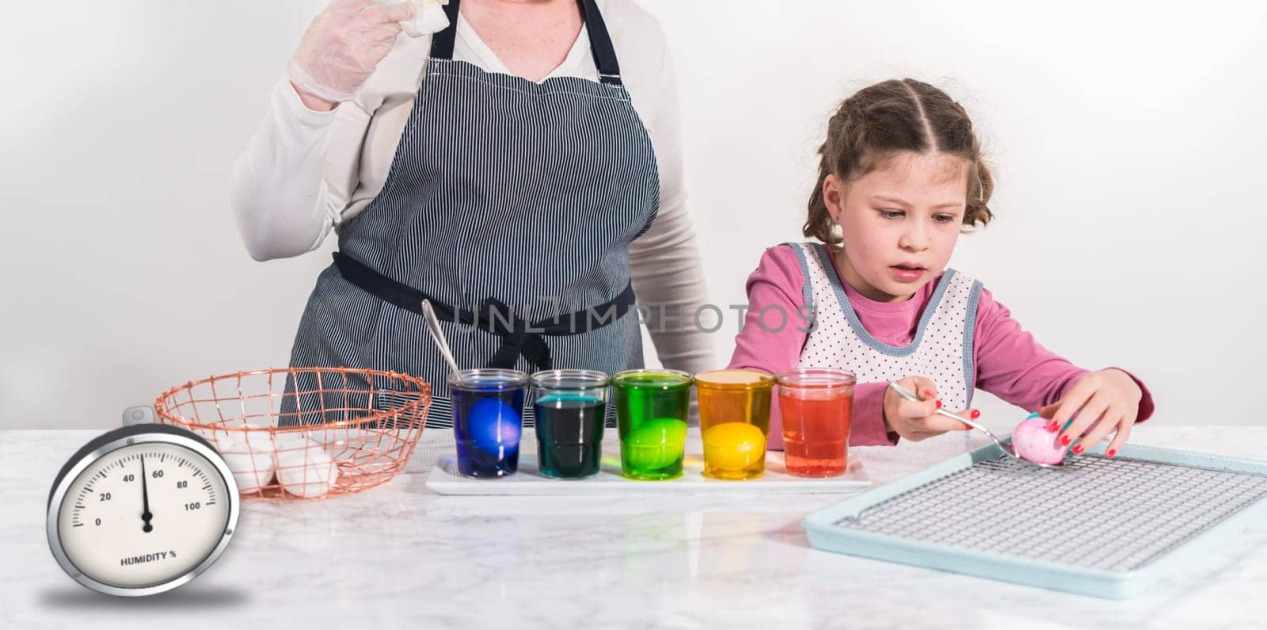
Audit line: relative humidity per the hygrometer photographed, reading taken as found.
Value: 50 %
